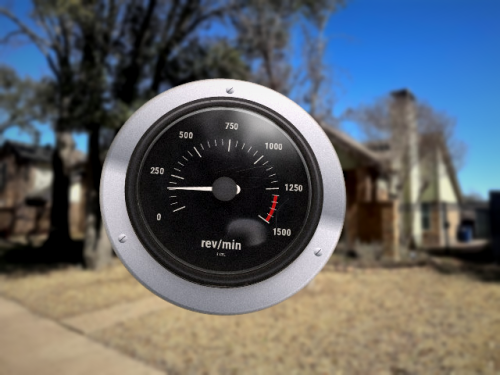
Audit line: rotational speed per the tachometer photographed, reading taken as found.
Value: 150 rpm
